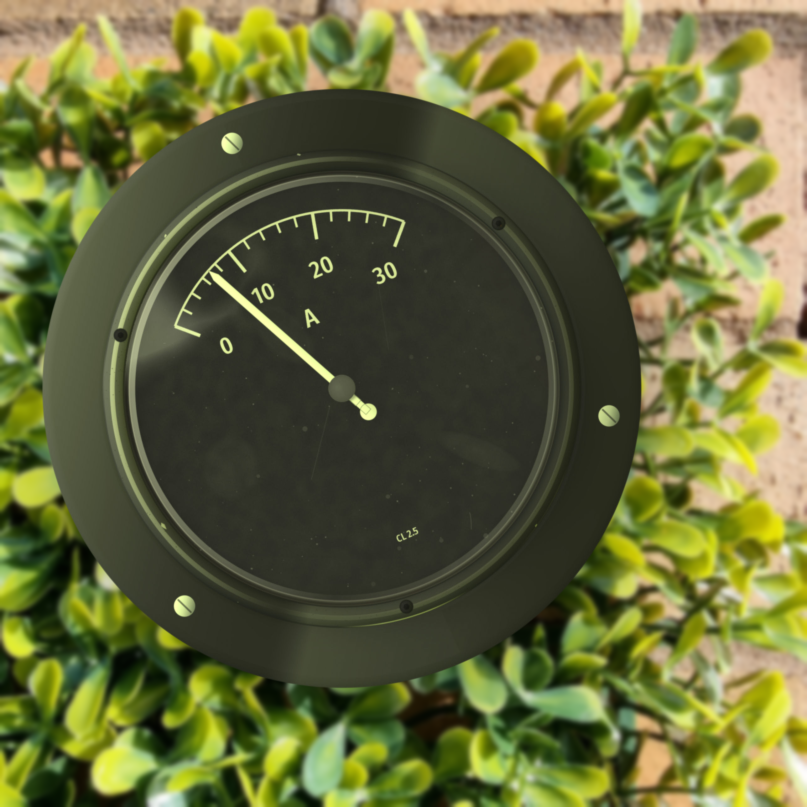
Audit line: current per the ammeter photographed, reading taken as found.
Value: 7 A
